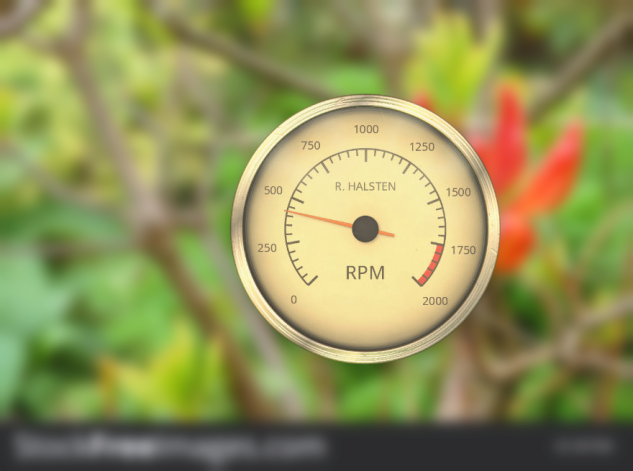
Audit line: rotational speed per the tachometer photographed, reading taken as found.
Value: 425 rpm
